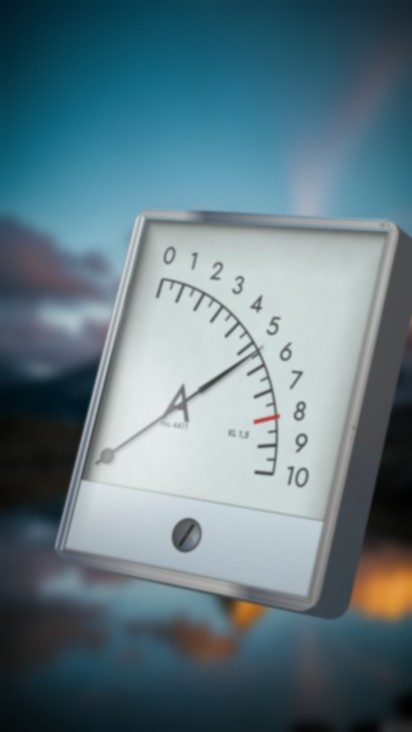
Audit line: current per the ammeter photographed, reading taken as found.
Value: 5.5 A
